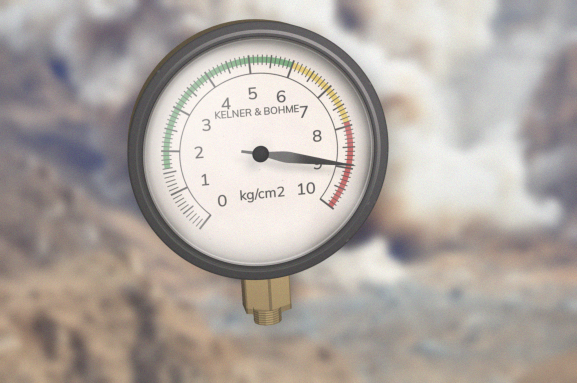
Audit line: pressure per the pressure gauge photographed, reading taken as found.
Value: 8.9 kg/cm²
